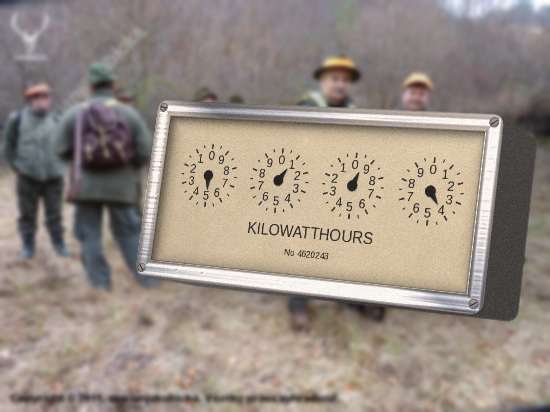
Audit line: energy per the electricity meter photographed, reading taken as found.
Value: 5094 kWh
